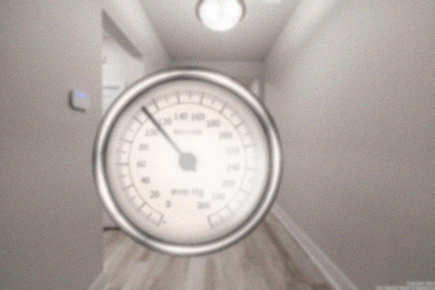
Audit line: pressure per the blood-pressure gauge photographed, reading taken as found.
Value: 110 mmHg
